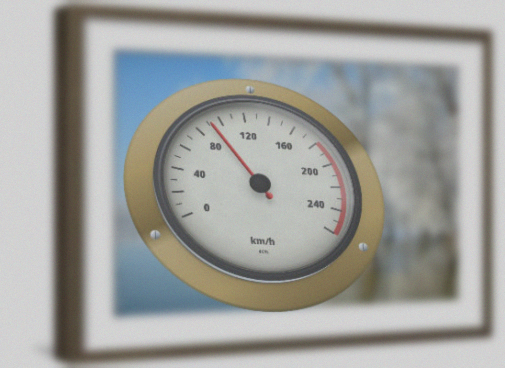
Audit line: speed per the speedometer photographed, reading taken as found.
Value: 90 km/h
